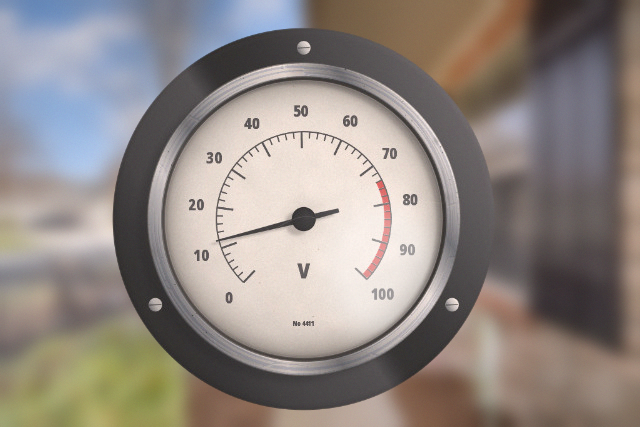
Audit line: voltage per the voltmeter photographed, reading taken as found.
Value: 12 V
